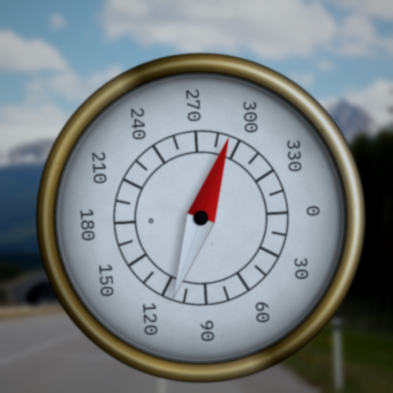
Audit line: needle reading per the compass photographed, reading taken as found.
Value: 292.5 °
